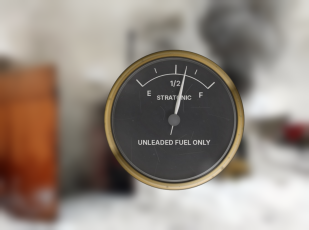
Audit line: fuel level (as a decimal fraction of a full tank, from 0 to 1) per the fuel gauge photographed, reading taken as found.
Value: 0.625
